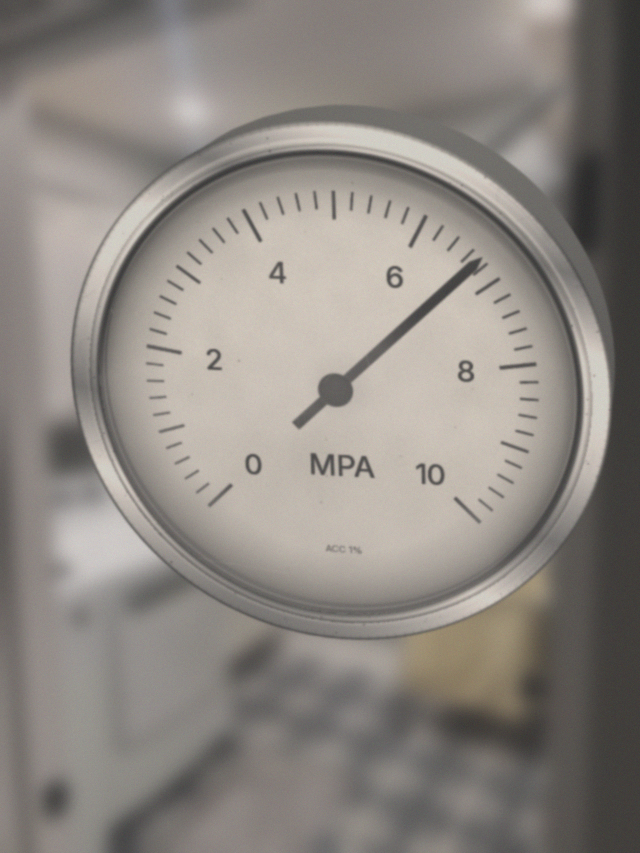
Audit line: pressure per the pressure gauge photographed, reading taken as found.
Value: 6.7 MPa
